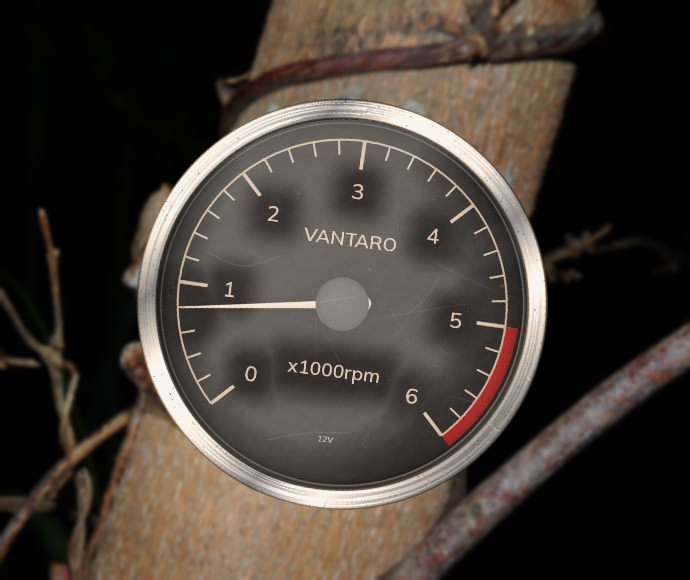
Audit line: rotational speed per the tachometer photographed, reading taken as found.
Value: 800 rpm
